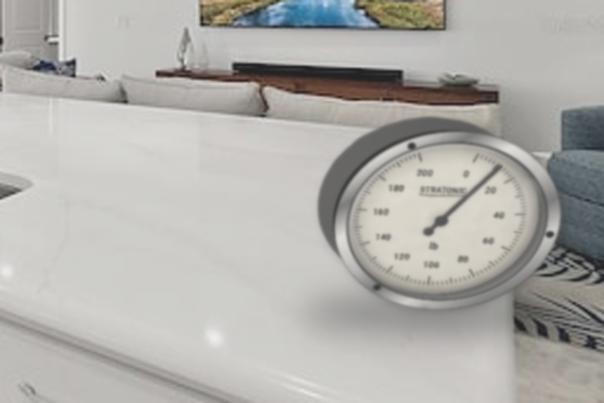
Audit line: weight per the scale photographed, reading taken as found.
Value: 10 lb
